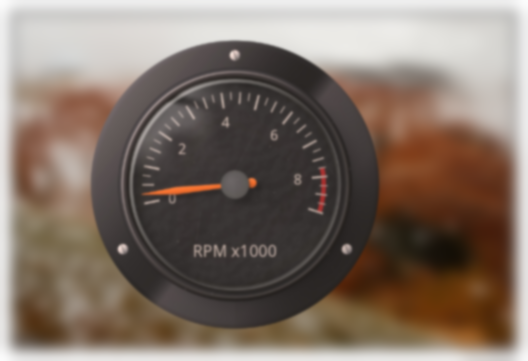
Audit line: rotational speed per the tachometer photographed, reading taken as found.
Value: 250 rpm
